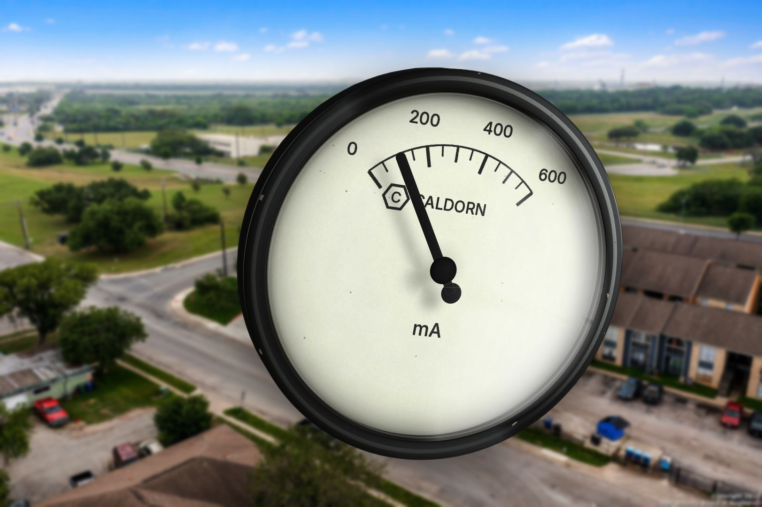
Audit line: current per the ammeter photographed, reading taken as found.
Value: 100 mA
